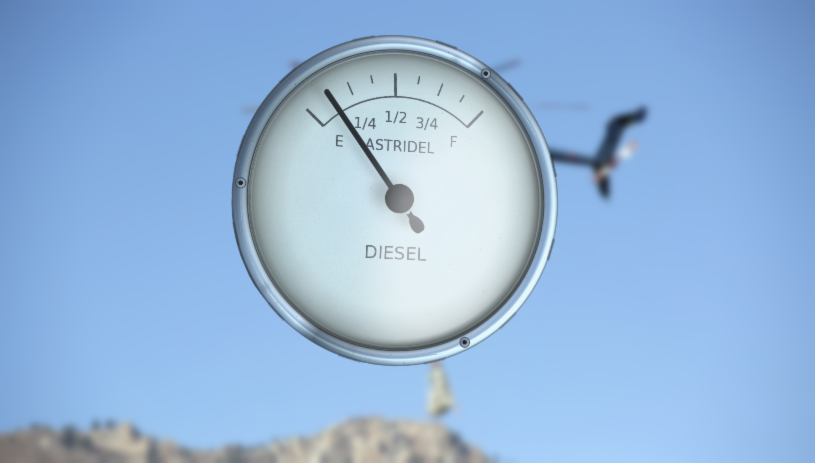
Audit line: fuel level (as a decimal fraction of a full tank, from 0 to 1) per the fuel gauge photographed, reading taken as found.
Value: 0.125
